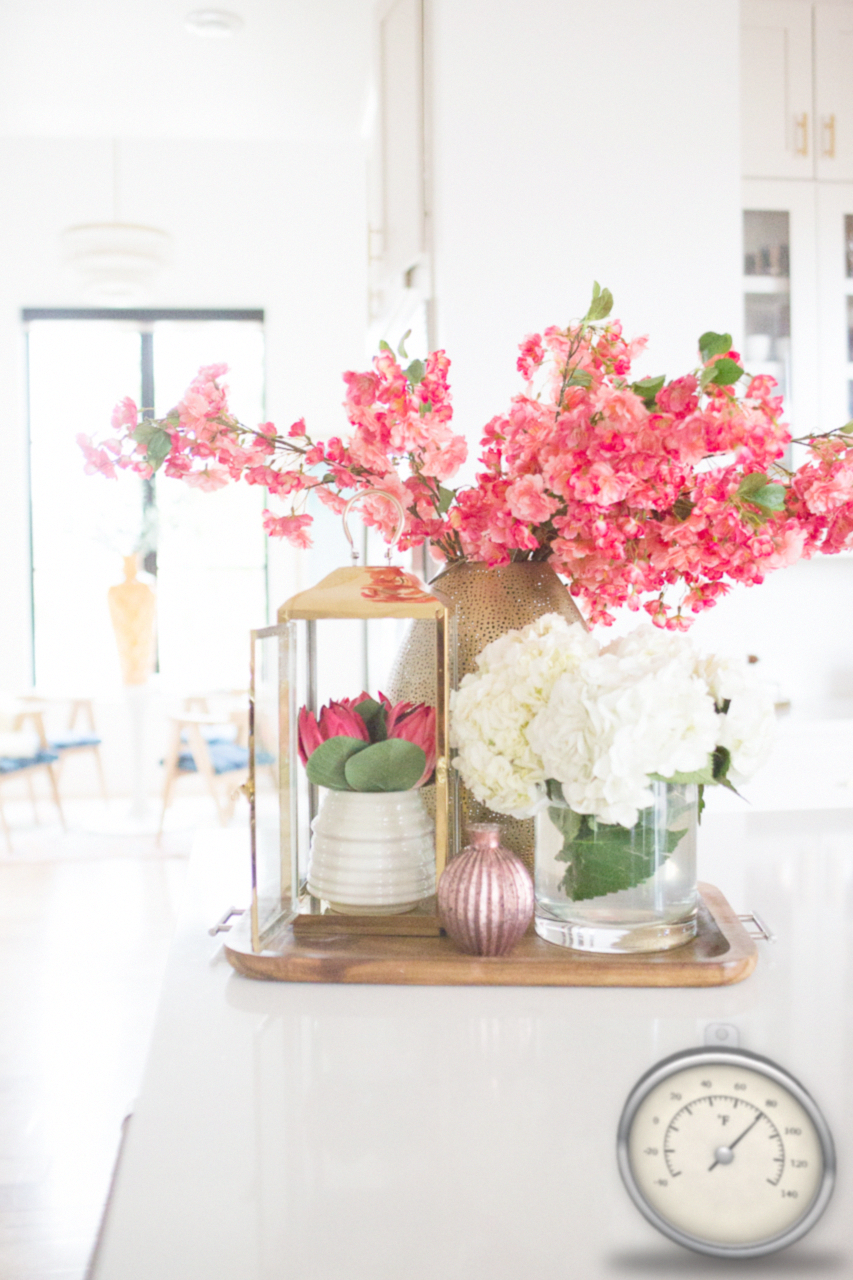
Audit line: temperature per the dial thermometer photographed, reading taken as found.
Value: 80 °F
